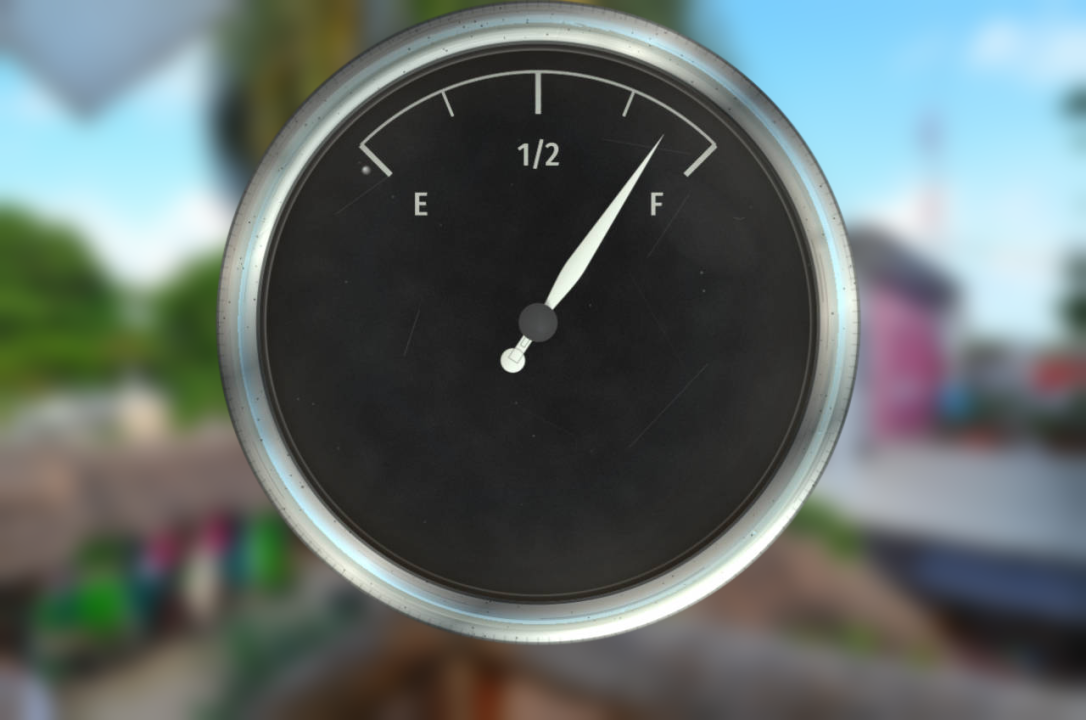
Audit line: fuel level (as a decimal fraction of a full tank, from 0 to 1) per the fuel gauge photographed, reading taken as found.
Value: 0.875
